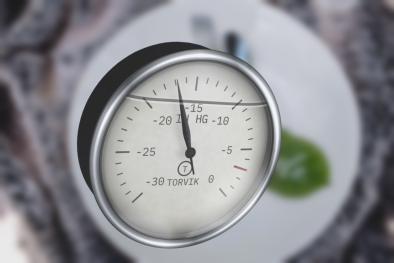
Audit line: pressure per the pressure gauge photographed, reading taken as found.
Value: -17 inHg
